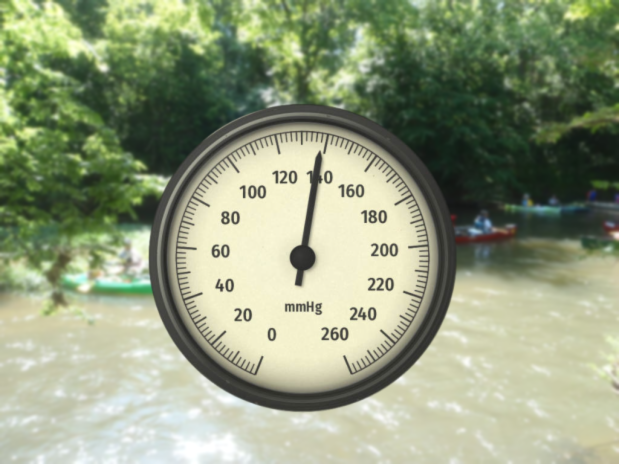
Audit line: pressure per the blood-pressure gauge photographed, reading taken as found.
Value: 138 mmHg
